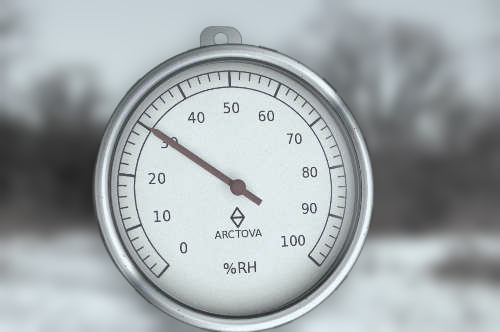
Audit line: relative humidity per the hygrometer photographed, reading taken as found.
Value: 30 %
